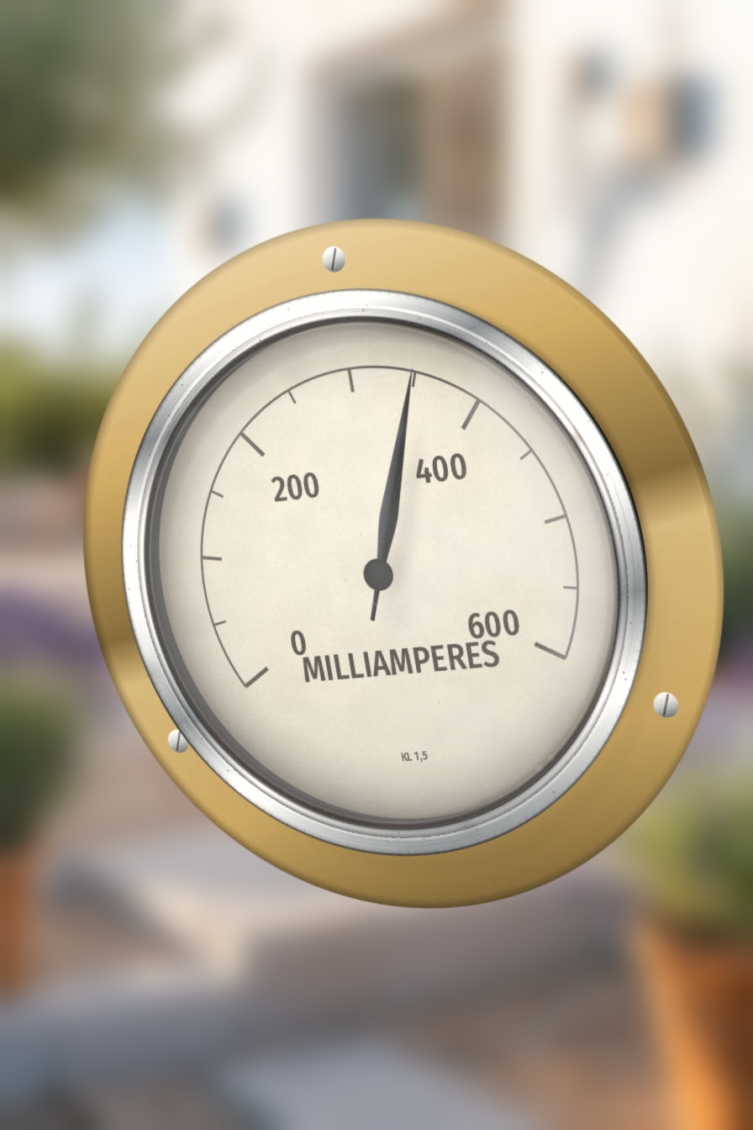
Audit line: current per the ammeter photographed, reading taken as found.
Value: 350 mA
